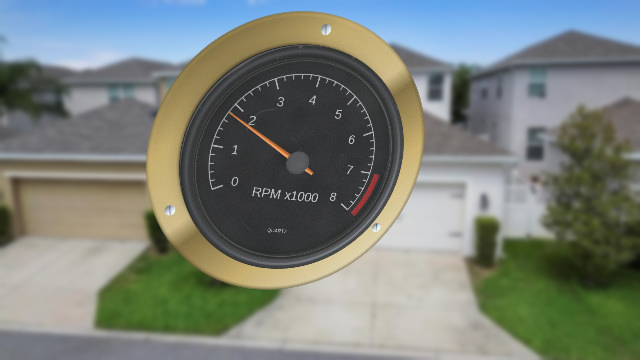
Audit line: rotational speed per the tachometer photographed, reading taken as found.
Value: 1800 rpm
